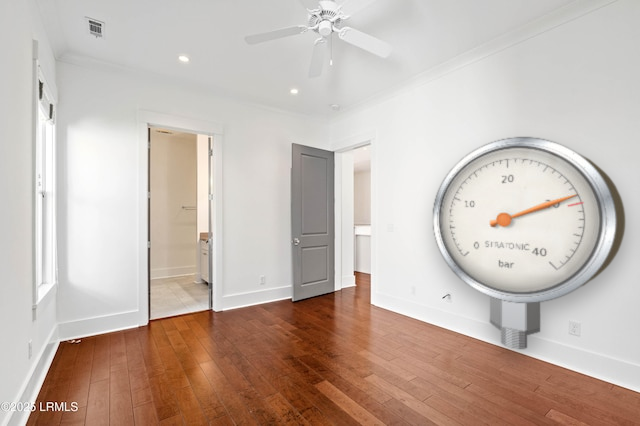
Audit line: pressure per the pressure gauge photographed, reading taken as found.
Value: 30 bar
